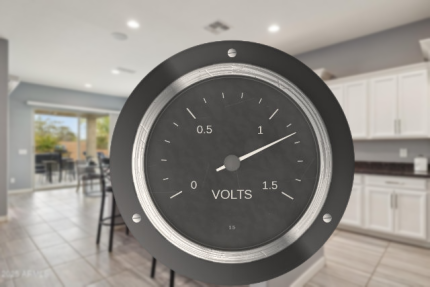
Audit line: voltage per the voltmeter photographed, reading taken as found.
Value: 1.15 V
